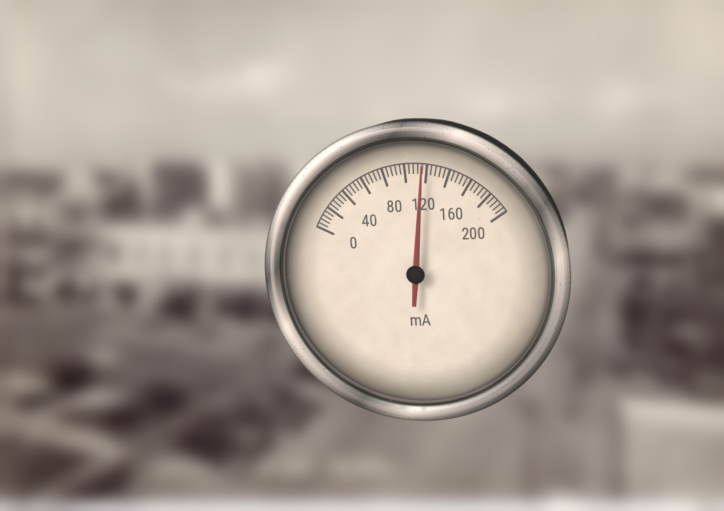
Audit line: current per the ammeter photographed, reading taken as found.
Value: 116 mA
